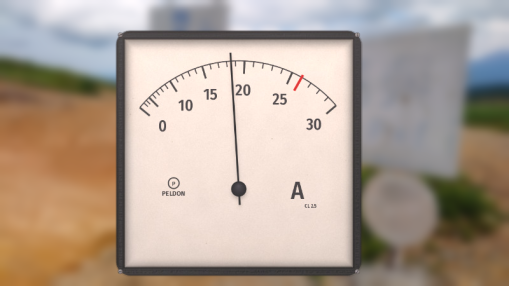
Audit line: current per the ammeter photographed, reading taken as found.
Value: 18.5 A
